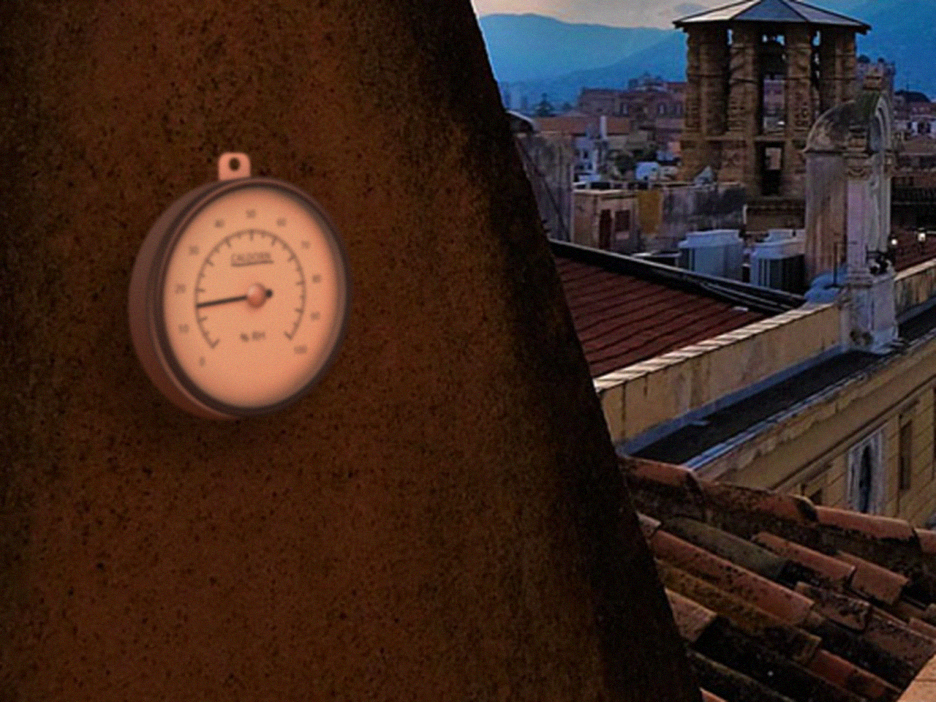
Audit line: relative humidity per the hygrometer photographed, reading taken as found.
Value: 15 %
